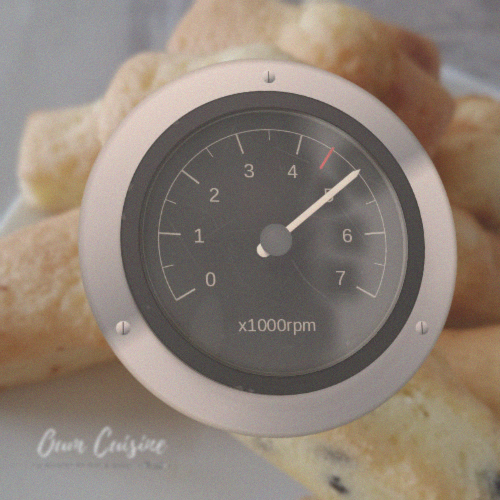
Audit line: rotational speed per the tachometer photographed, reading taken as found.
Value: 5000 rpm
